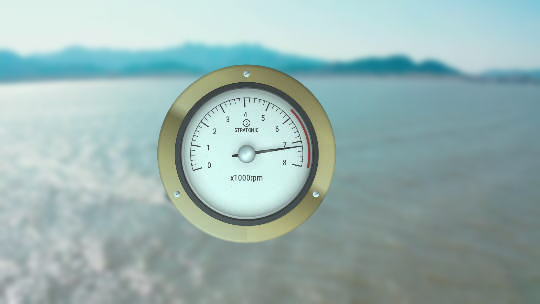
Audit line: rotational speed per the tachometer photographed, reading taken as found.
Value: 7200 rpm
